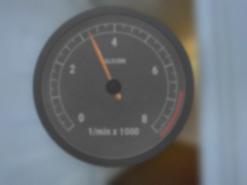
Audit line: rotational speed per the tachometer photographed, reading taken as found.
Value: 3250 rpm
